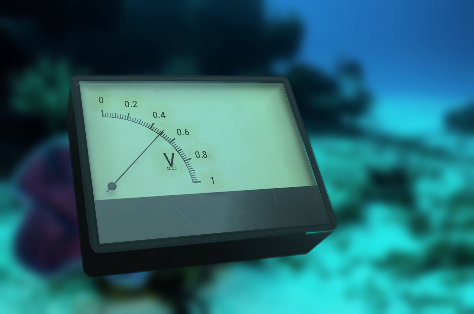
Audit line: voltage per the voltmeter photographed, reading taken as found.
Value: 0.5 V
